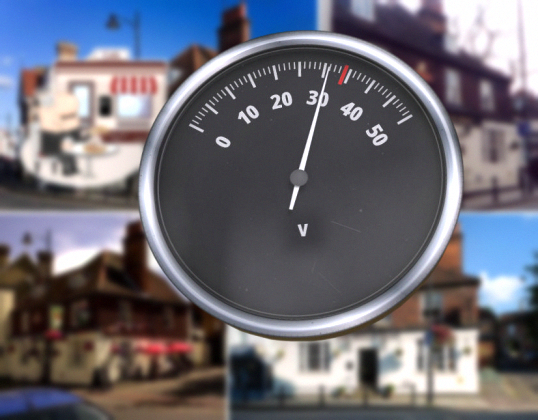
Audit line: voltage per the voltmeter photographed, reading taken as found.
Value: 31 V
